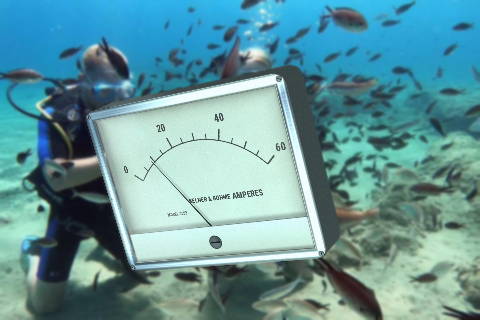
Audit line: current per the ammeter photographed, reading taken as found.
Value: 10 A
